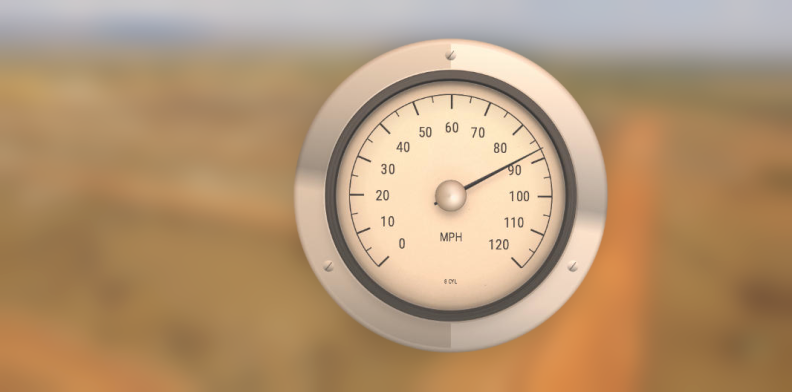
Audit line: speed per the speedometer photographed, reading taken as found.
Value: 87.5 mph
